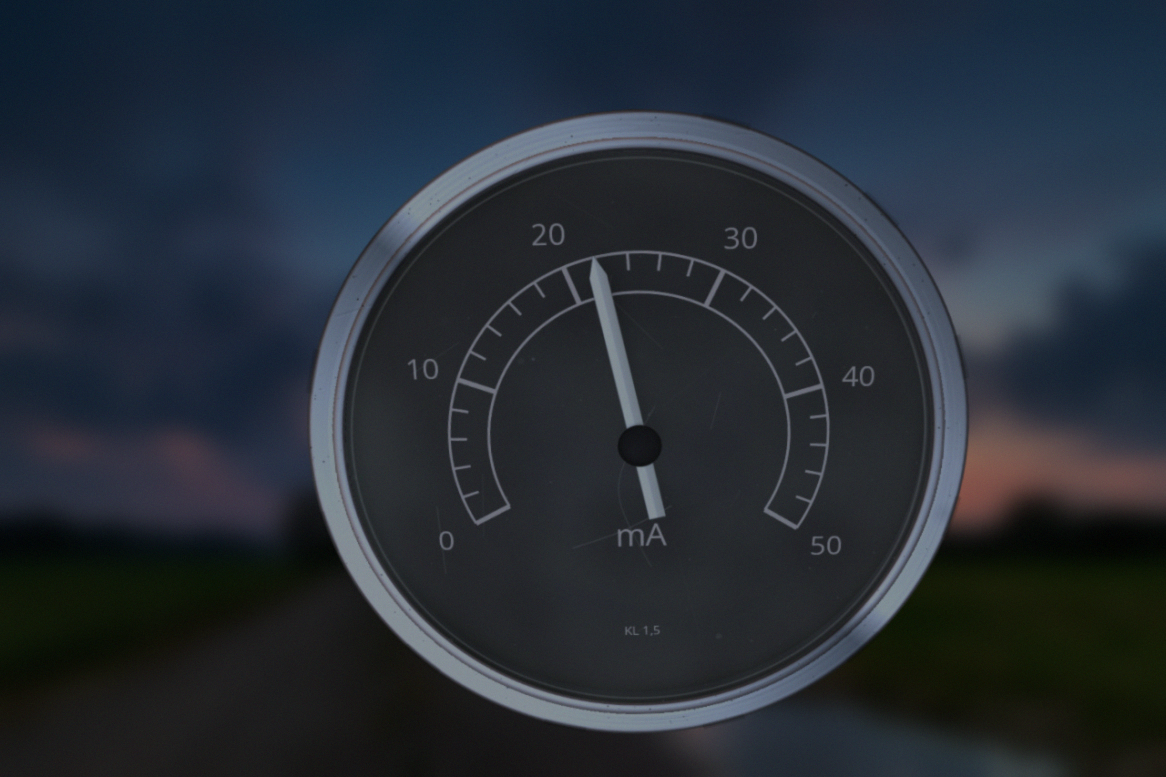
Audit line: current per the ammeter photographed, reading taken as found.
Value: 22 mA
